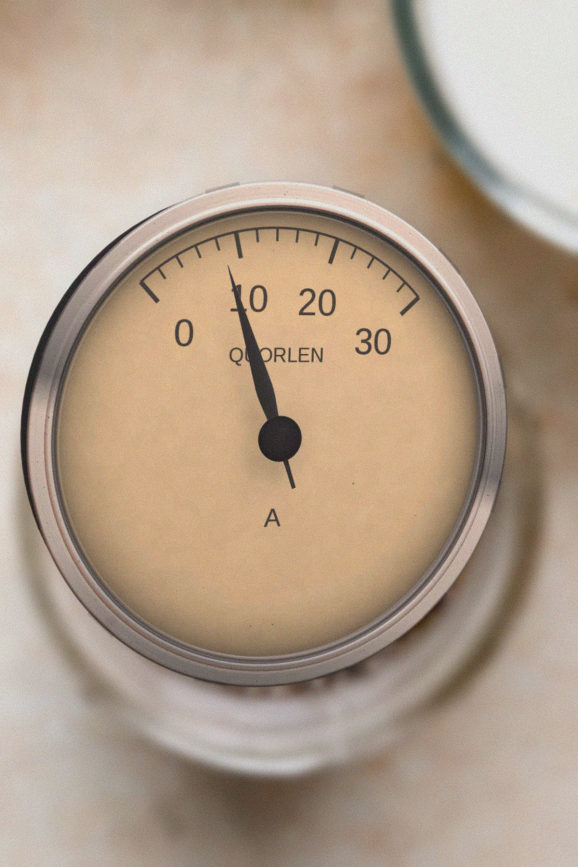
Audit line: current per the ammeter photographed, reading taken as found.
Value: 8 A
